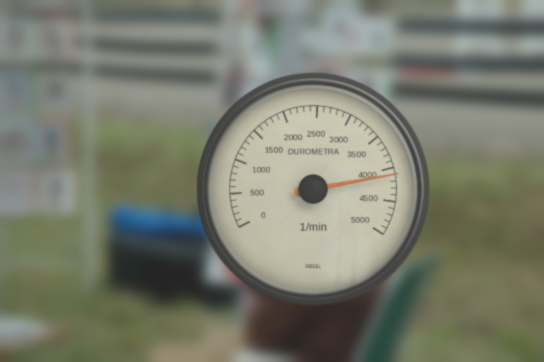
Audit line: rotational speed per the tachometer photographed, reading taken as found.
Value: 4100 rpm
